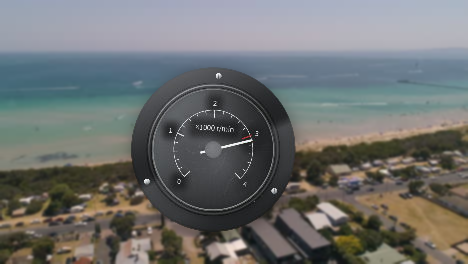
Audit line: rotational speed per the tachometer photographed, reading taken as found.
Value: 3100 rpm
